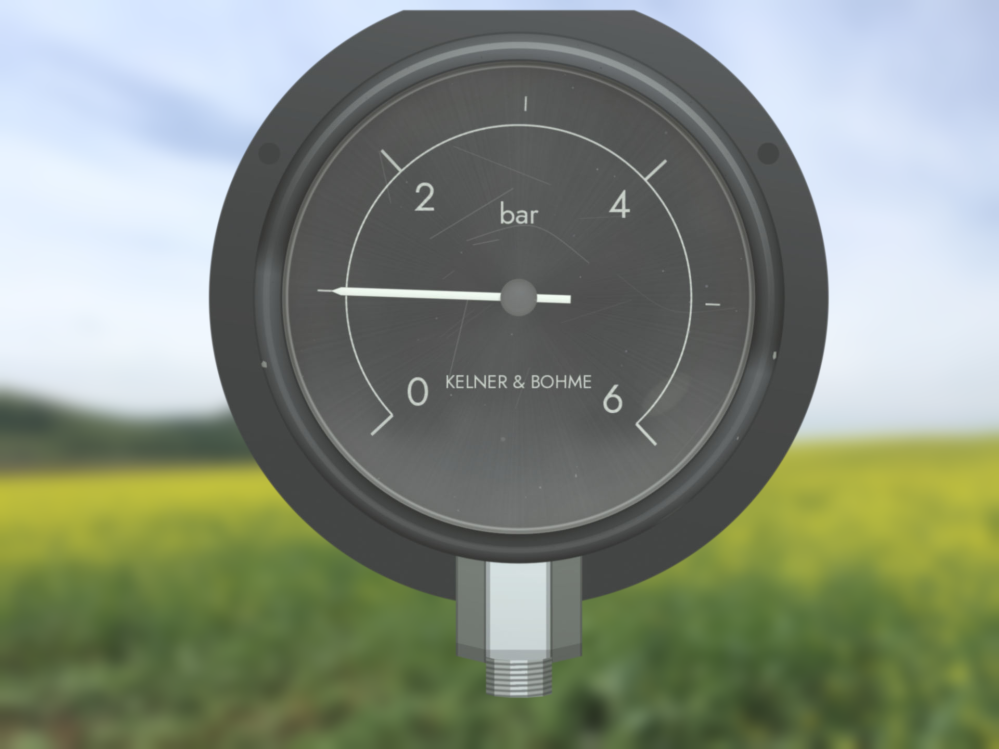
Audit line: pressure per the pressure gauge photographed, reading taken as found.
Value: 1 bar
